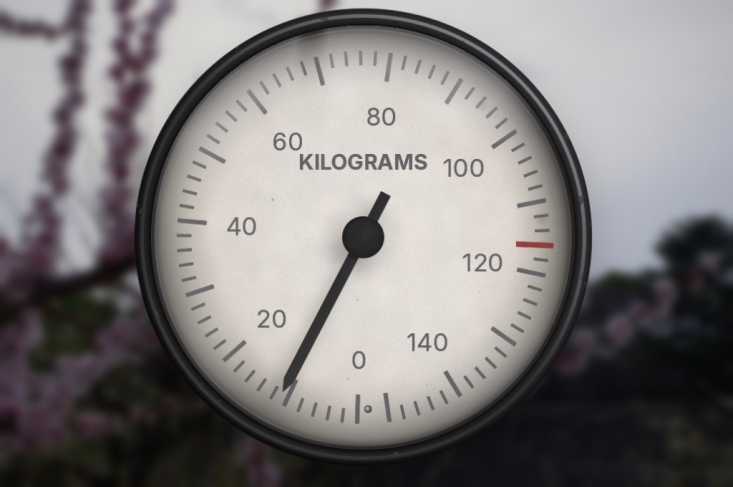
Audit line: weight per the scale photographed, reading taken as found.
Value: 11 kg
